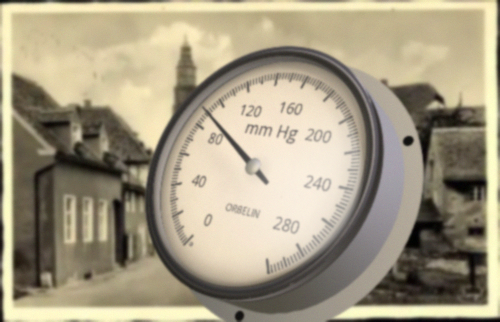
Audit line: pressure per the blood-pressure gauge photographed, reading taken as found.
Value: 90 mmHg
